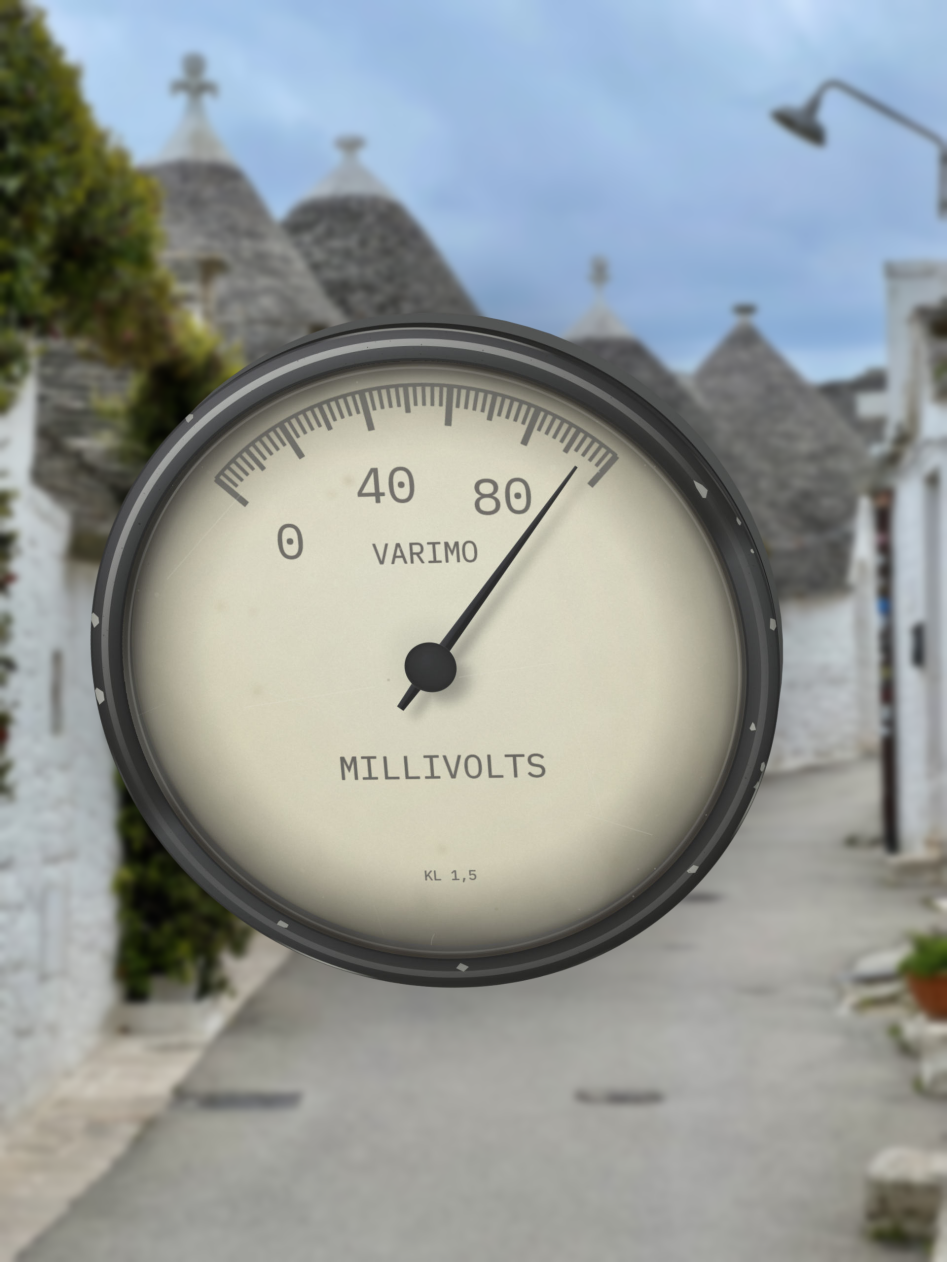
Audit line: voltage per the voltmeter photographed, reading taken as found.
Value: 94 mV
